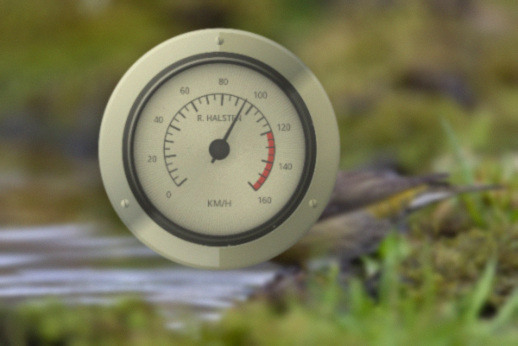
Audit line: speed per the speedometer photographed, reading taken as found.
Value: 95 km/h
